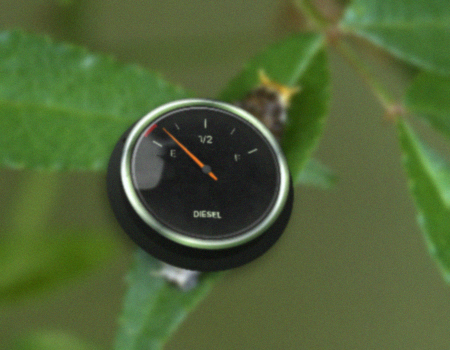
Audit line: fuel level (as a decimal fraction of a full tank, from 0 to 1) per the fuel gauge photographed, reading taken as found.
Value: 0.125
